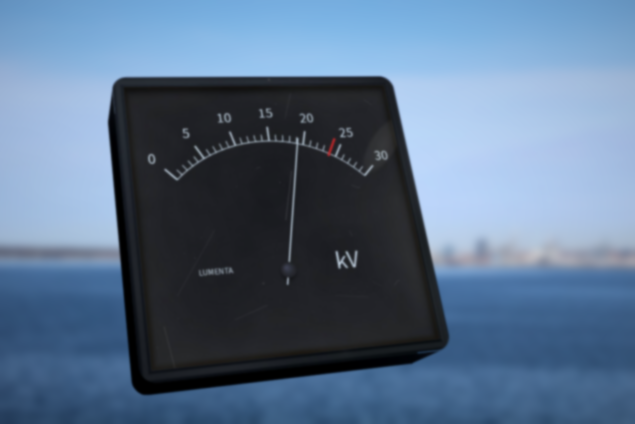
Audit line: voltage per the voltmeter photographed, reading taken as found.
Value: 19 kV
